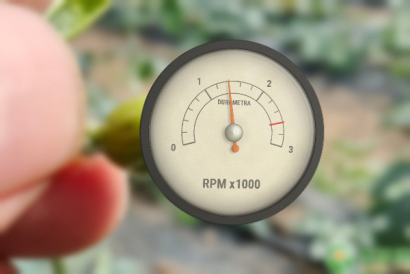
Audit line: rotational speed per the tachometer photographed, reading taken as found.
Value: 1400 rpm
